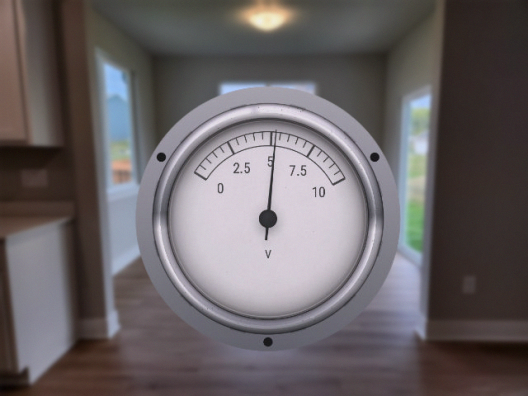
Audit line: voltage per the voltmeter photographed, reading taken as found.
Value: 5.25 V
